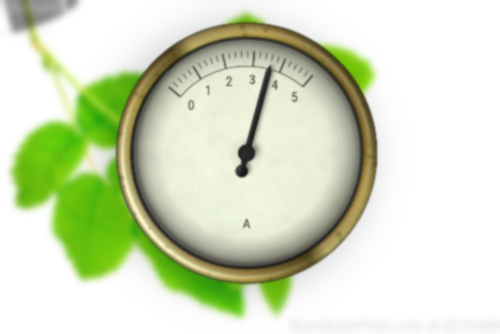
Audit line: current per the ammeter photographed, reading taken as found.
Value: 3.6 A
